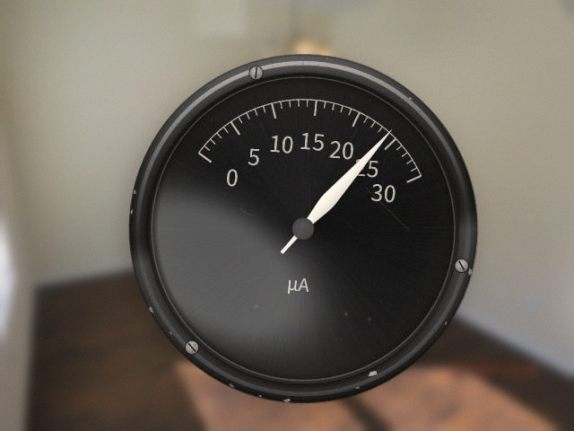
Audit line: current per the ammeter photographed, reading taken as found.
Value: 24 µA
